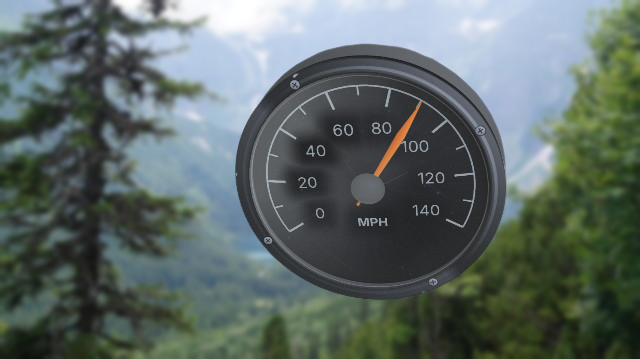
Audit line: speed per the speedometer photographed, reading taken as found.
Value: 90 mph
